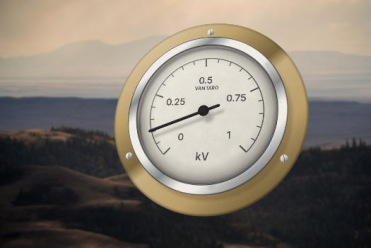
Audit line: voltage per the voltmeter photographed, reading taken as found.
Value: 0.1 kV
